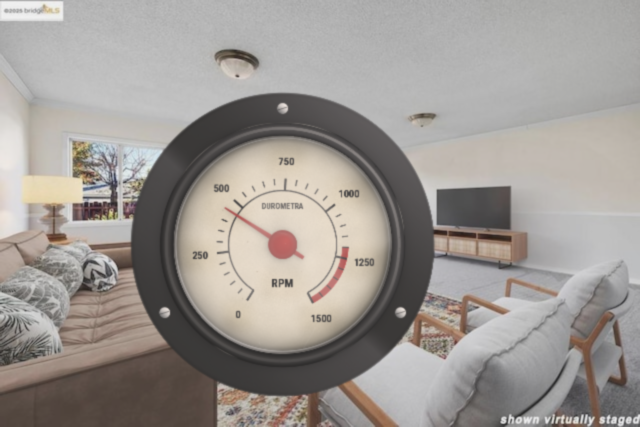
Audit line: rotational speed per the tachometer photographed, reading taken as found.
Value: 450 rpm
